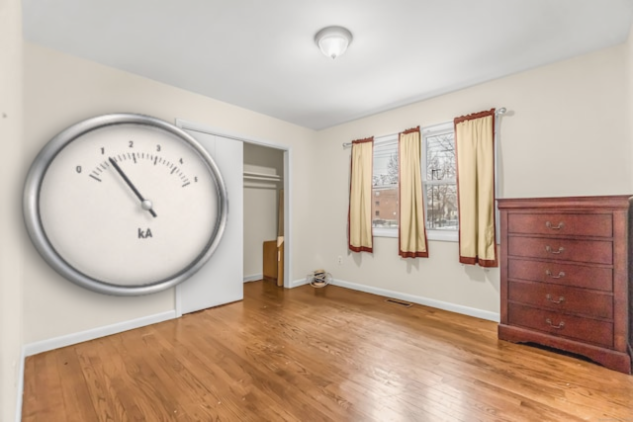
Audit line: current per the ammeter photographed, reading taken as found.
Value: 1 kA
